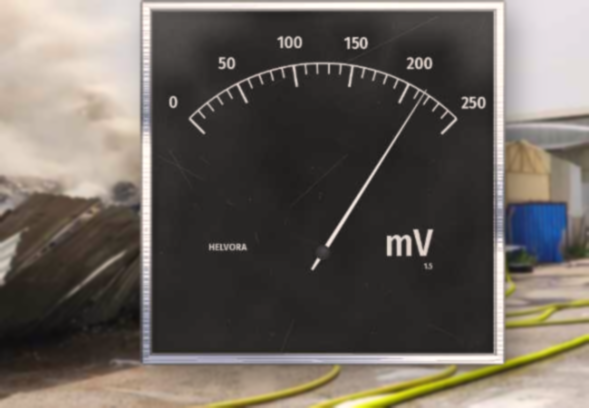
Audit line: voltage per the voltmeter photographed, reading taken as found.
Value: 215 mV
